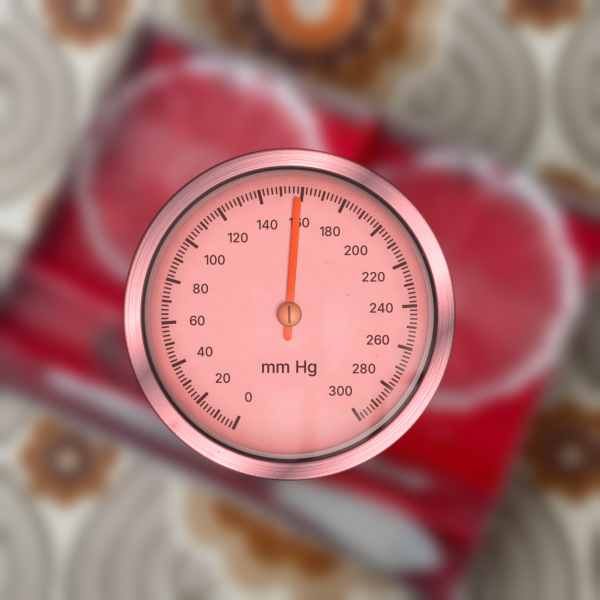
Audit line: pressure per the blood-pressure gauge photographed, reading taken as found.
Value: 158 mmHg
